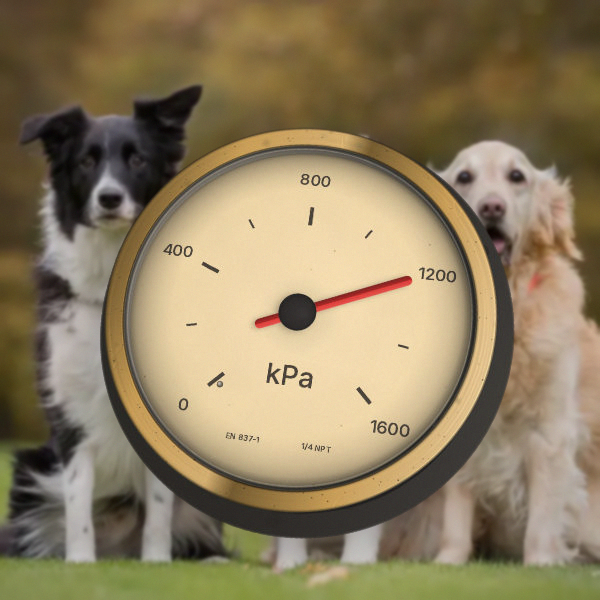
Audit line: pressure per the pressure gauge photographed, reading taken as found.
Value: 1200 kPa
